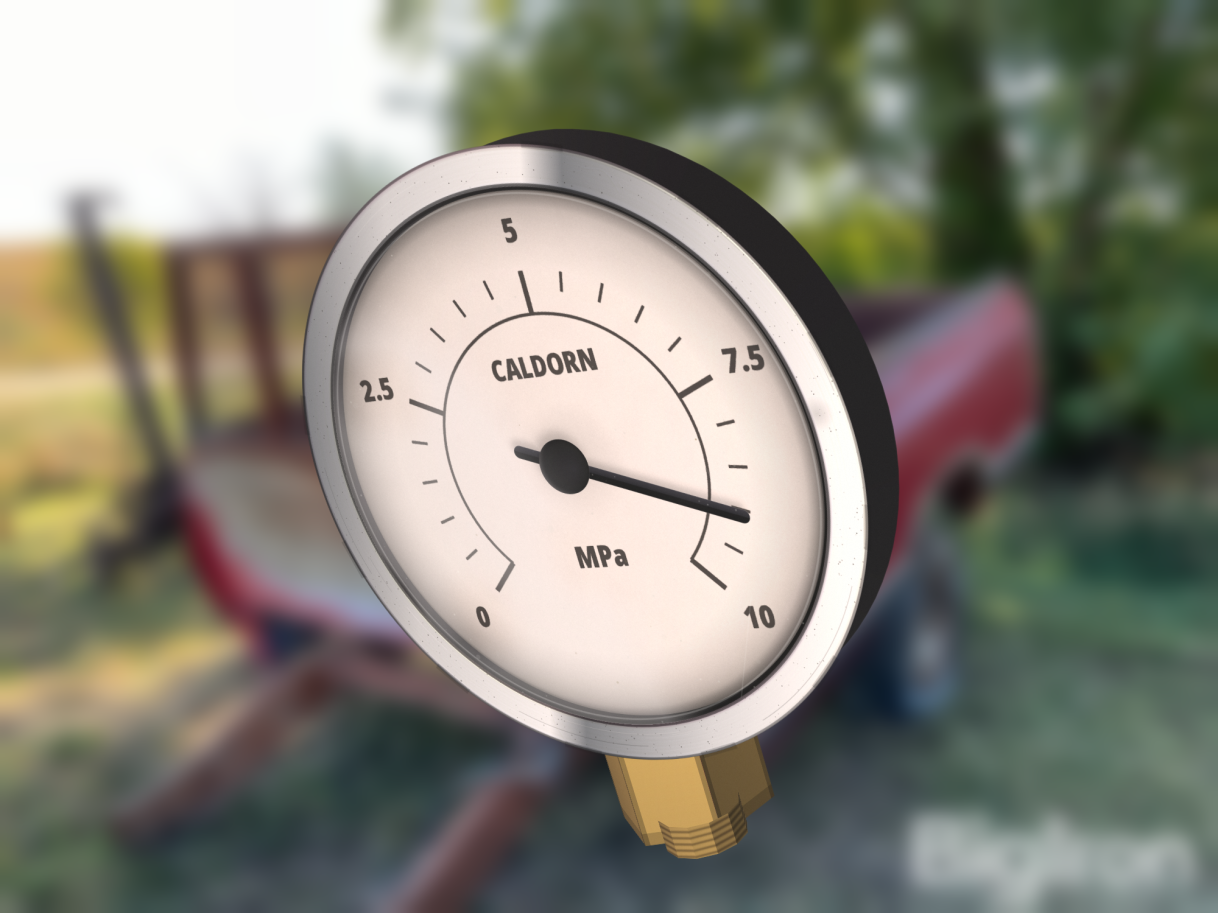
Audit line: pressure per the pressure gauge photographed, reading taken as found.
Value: 9 MPa
